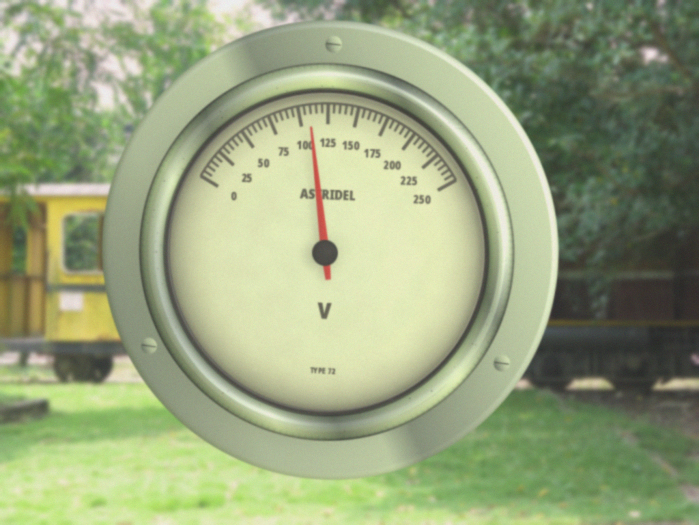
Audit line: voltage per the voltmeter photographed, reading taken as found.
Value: 110 V
